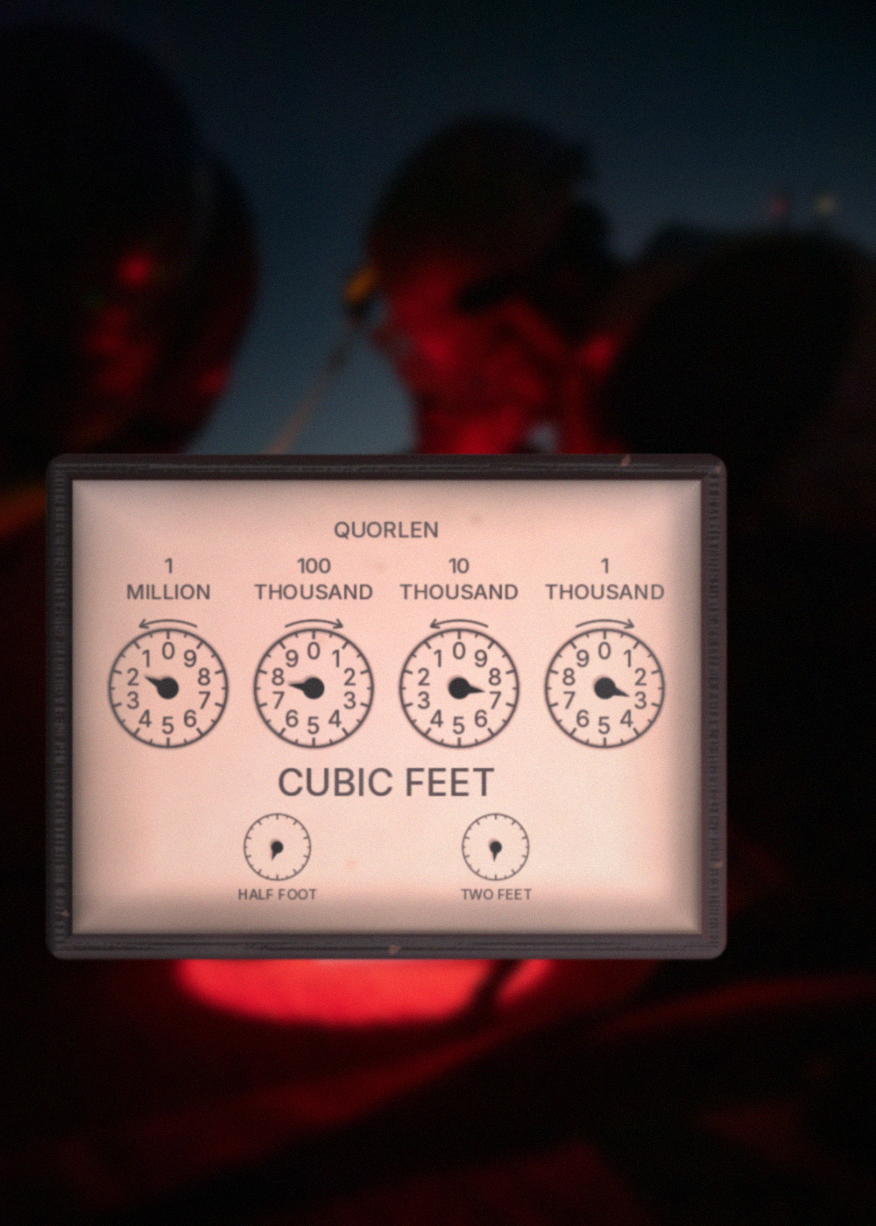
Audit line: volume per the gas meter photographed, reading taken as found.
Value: 177300 ft³
